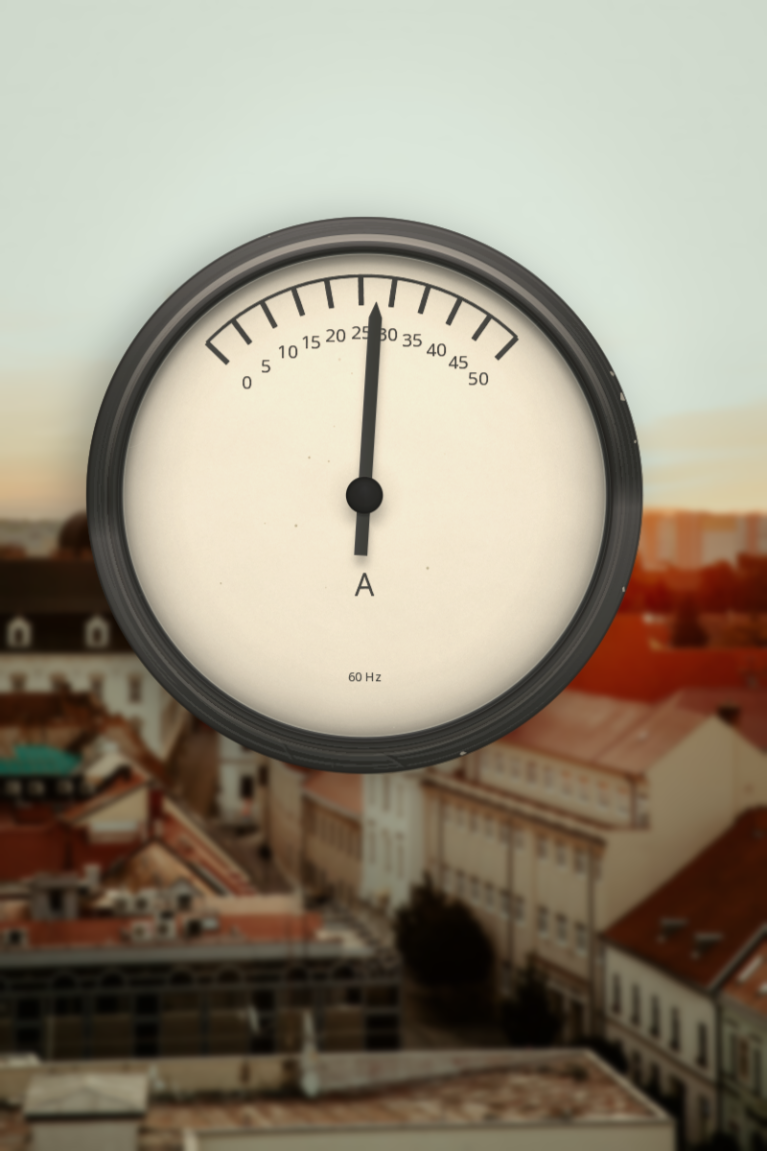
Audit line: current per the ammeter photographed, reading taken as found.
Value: 27.5 A
